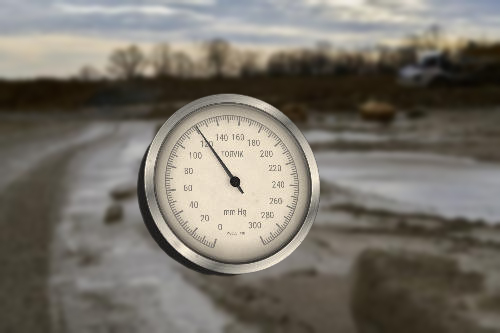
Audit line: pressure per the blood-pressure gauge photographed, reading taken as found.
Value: 120 mmHg
